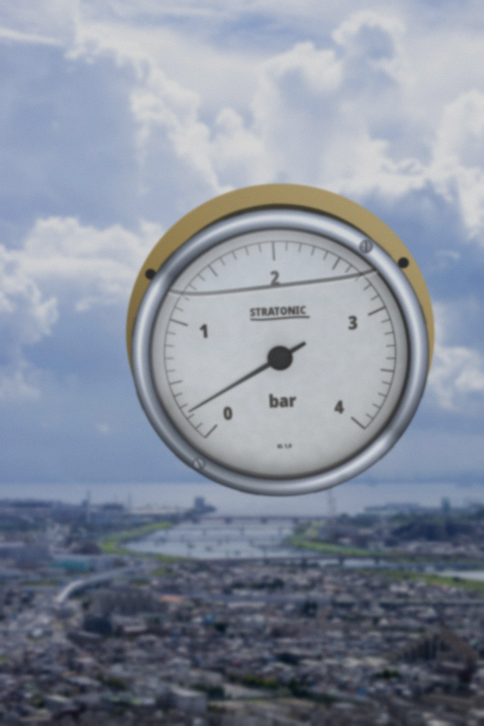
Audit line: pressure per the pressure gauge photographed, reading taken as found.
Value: 0.25 bar
